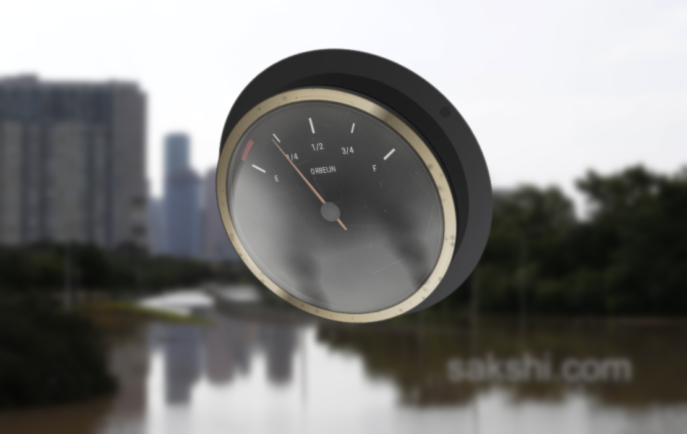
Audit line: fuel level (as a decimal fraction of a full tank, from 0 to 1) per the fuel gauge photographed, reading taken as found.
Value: 0.25
